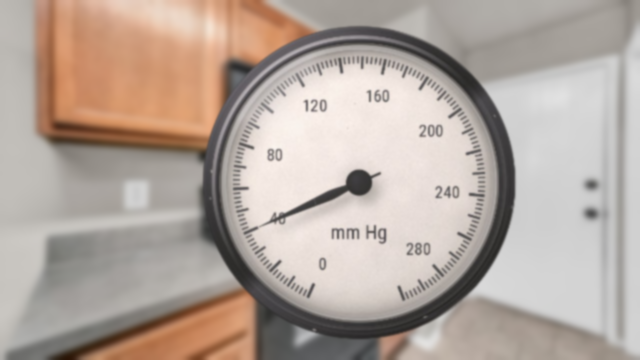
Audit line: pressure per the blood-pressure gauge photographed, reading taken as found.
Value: 40 mmHg
